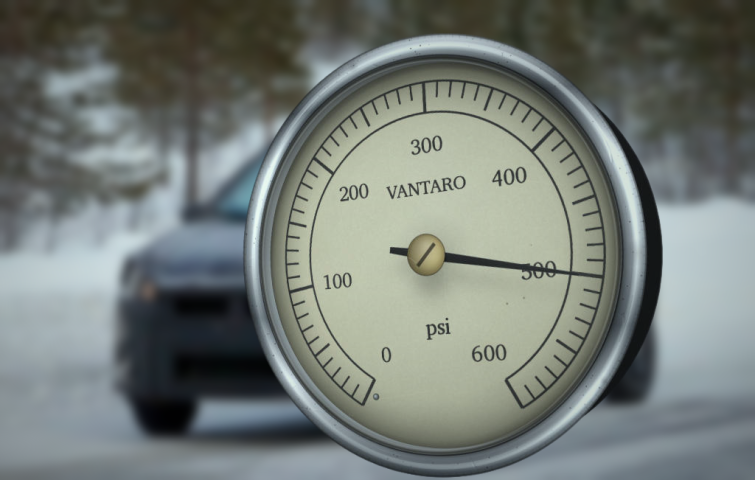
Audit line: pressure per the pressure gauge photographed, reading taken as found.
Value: 500 psi
